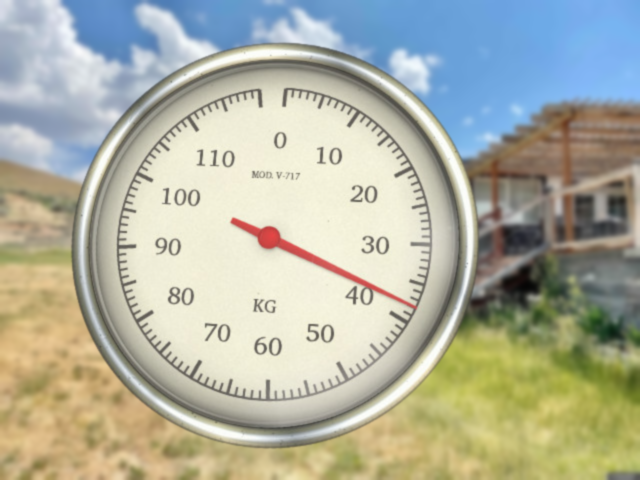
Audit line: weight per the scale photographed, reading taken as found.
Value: 38 kg
